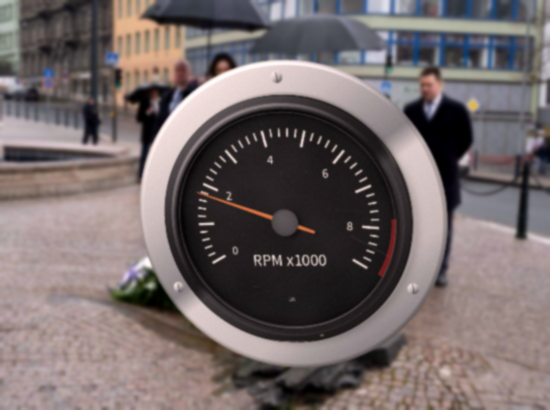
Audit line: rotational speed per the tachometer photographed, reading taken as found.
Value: 1800 rpm
